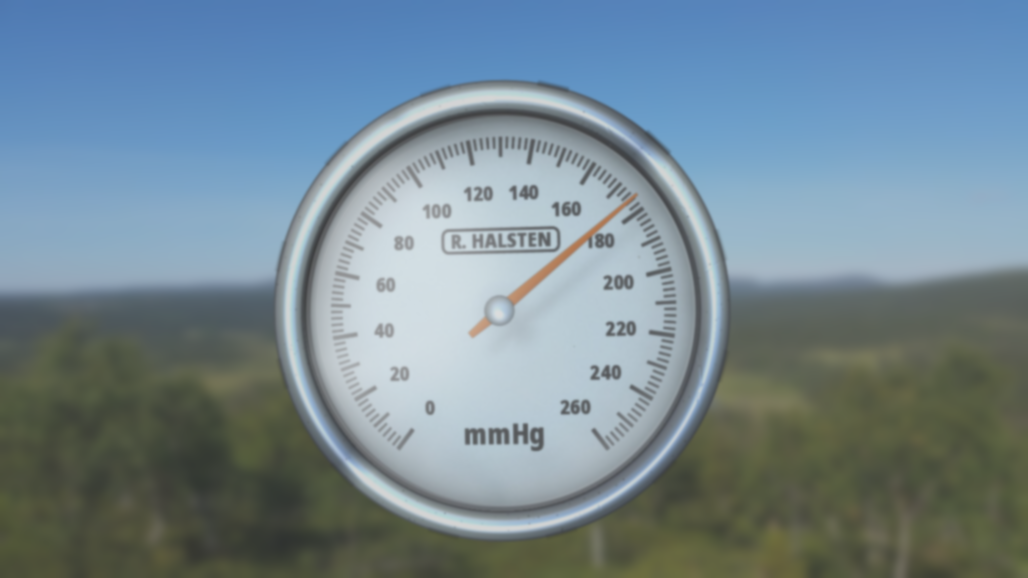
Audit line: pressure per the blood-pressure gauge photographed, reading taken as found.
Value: 176 mmHg
